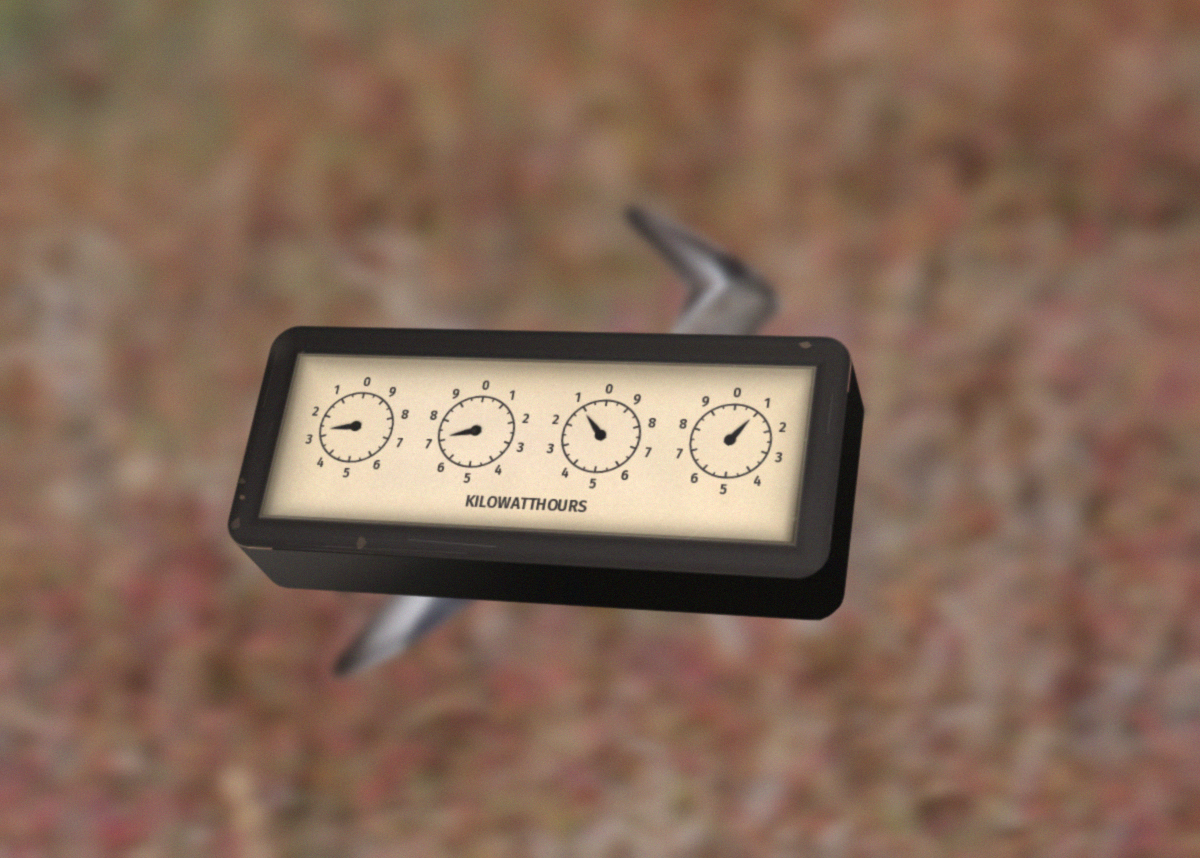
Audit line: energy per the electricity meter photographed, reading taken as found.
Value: 2711 kWh
